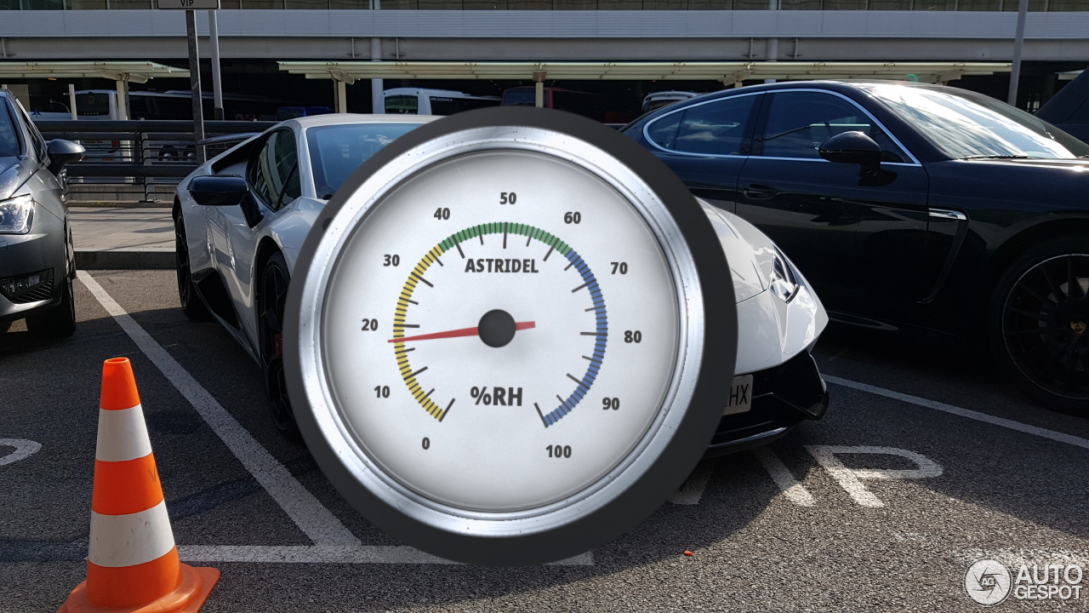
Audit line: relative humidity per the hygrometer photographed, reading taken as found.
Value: 17 %
